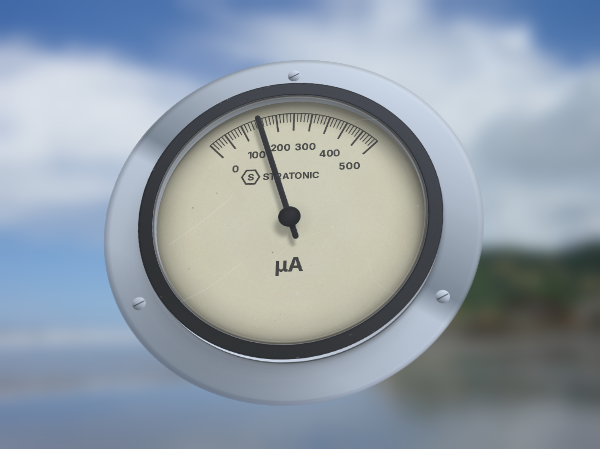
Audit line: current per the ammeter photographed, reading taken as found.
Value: 150 µA
